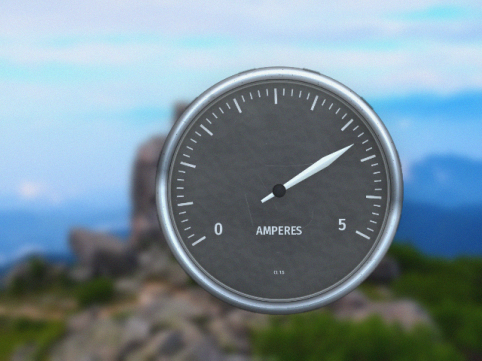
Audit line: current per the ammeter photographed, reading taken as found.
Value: 3.75 A
